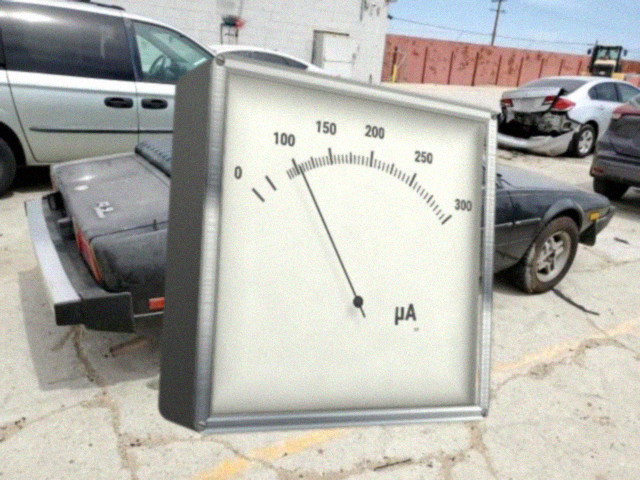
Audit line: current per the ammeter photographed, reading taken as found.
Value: 100 µA
